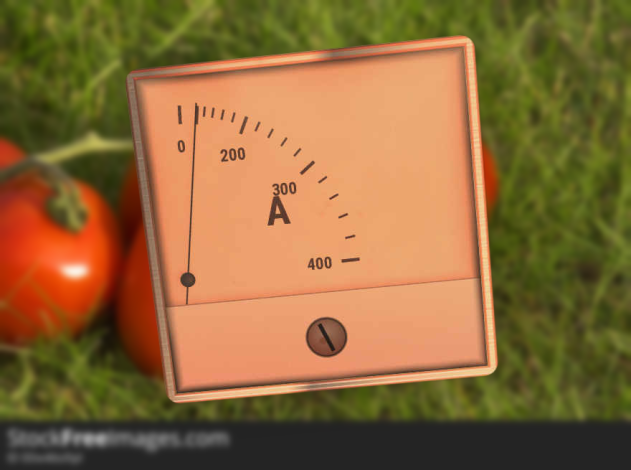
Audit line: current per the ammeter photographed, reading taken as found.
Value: 100 A
